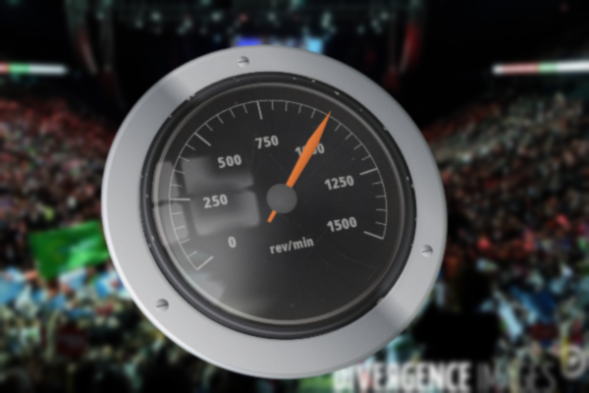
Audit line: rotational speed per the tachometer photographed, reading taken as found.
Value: 1000 rpm
